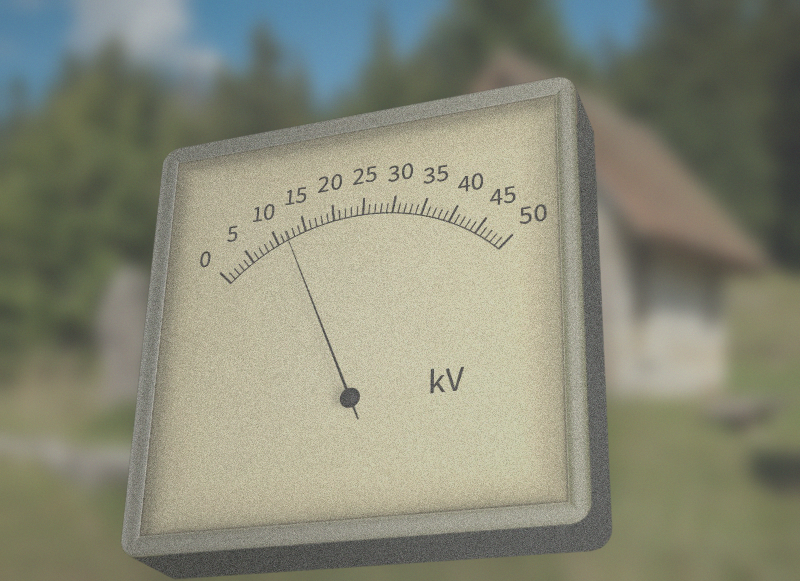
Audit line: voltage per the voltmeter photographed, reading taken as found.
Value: 12 kV
